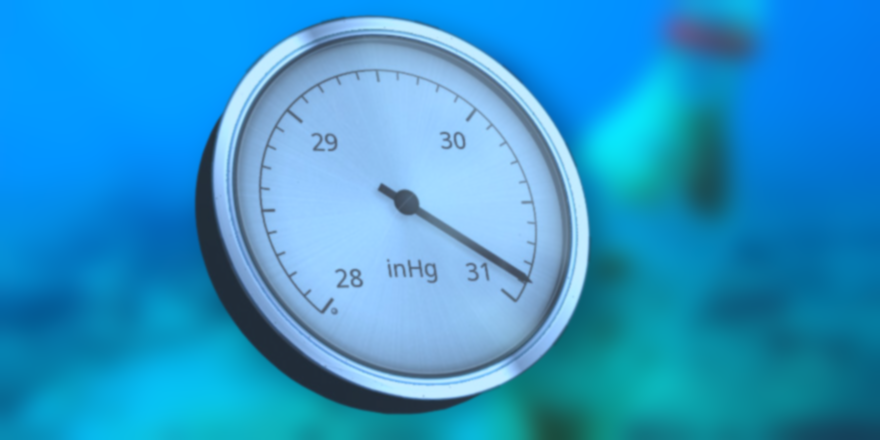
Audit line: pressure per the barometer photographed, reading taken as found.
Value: 30.9 inHg
